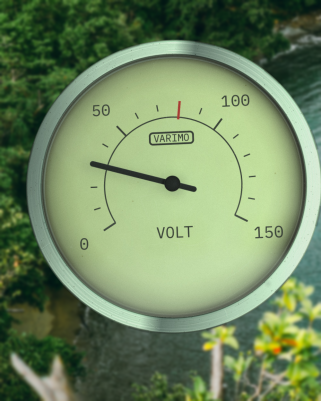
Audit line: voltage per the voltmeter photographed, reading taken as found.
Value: 30 V
